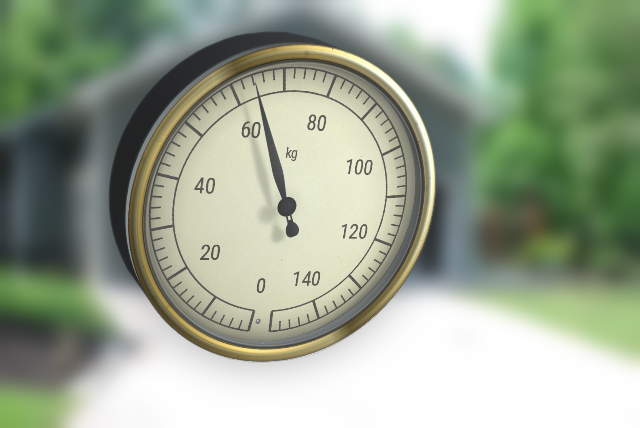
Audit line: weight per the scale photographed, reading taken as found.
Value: 64 kg
